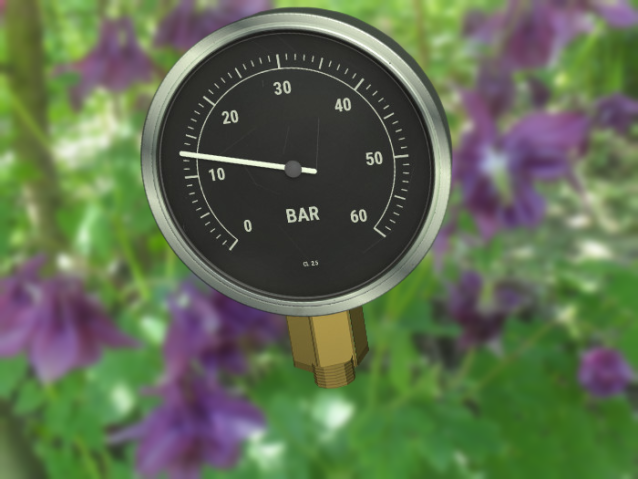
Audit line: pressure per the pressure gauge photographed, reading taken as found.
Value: 13 bar
